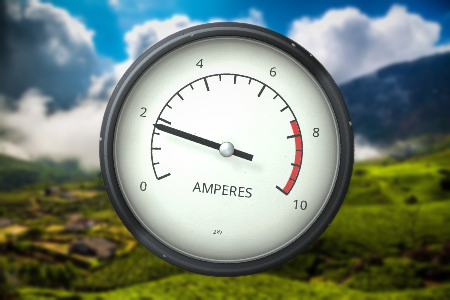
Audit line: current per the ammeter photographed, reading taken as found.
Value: 1.75 A
